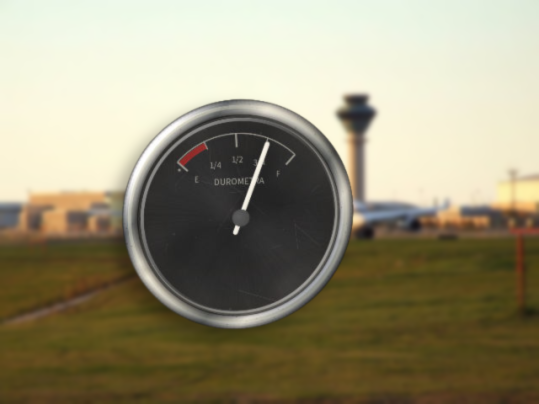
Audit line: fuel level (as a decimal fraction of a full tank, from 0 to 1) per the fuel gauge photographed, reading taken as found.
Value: 0.75
